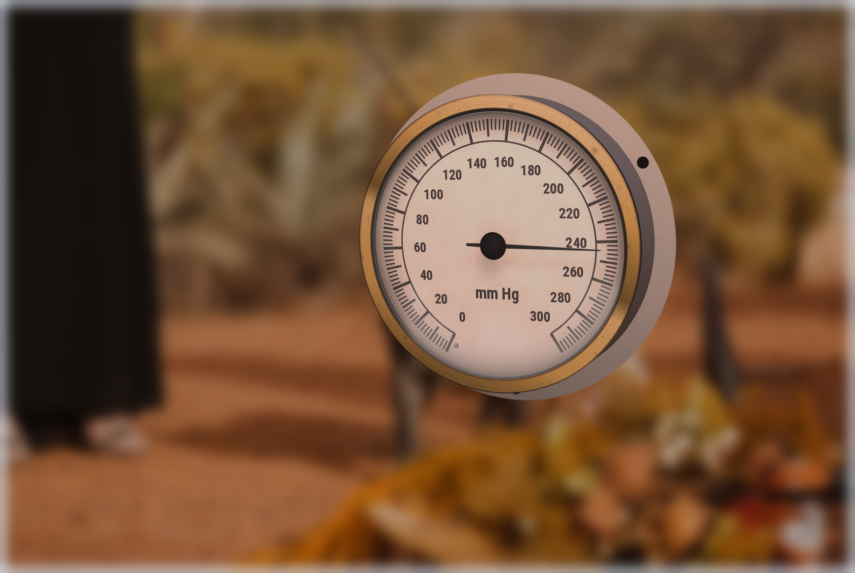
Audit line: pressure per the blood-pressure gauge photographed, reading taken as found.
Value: 244 mmHg
